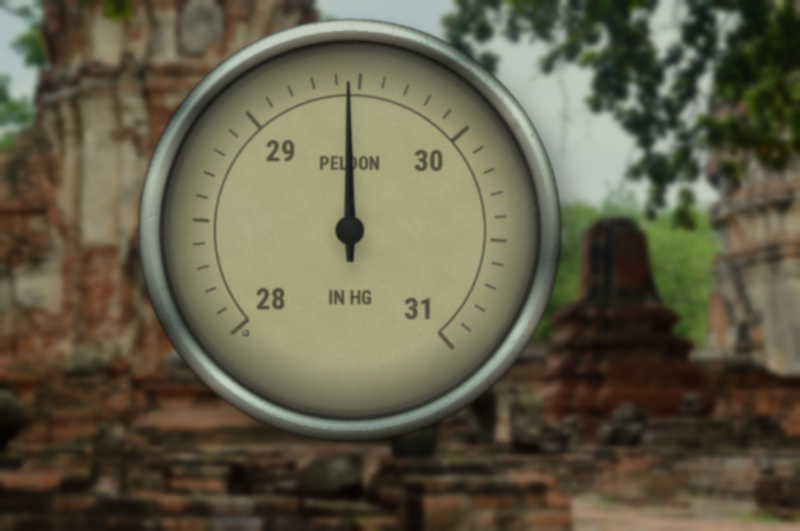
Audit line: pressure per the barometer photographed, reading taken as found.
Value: 29.45 inHg
